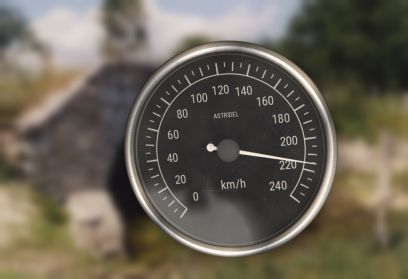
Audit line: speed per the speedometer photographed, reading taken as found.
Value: 215 km/h
